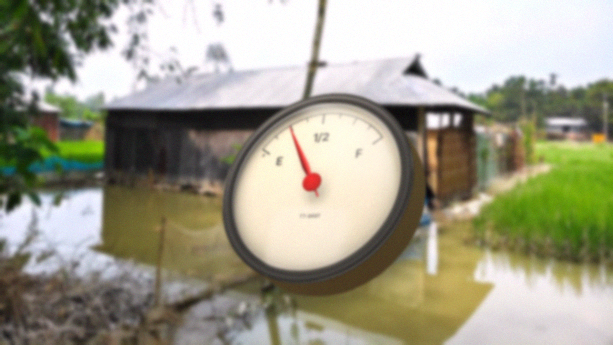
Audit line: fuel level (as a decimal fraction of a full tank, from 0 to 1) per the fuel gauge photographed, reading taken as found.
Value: 0.25
